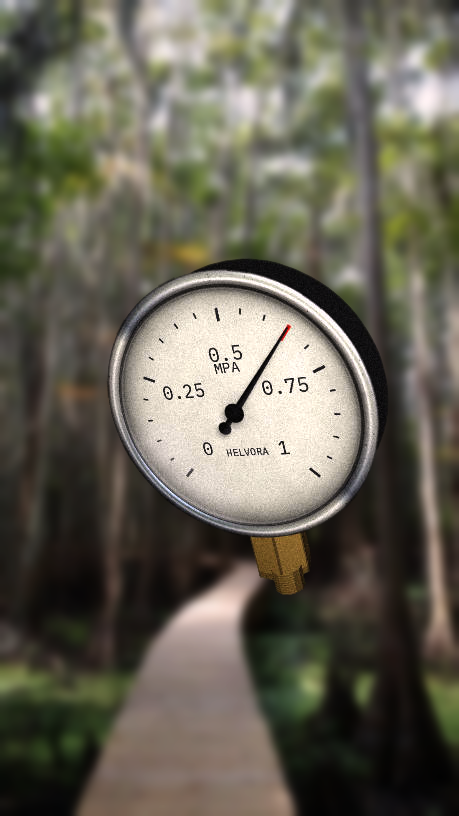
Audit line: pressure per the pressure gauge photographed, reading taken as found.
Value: 0.65 MPa
